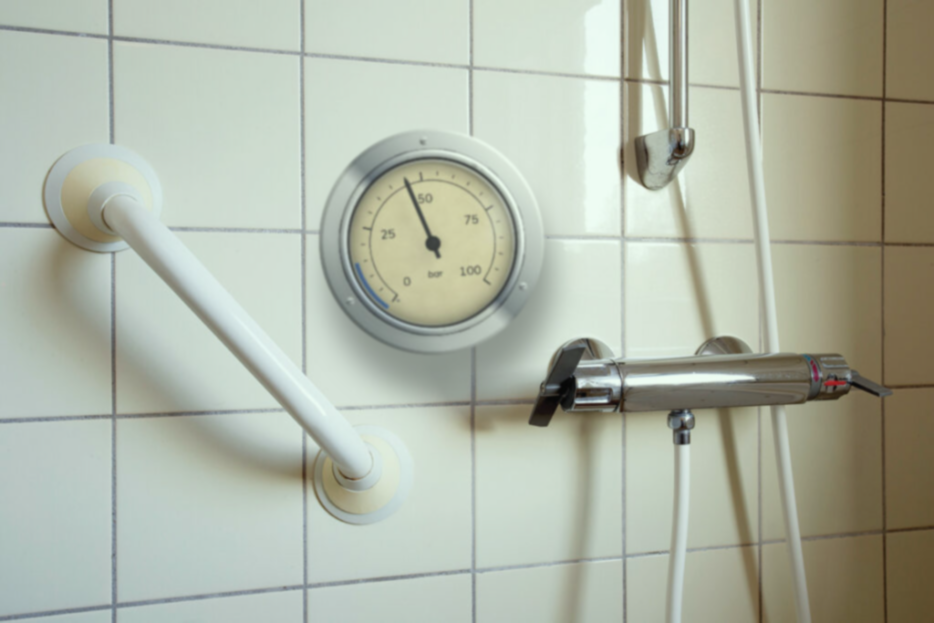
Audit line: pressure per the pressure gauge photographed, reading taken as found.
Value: 45 bar
